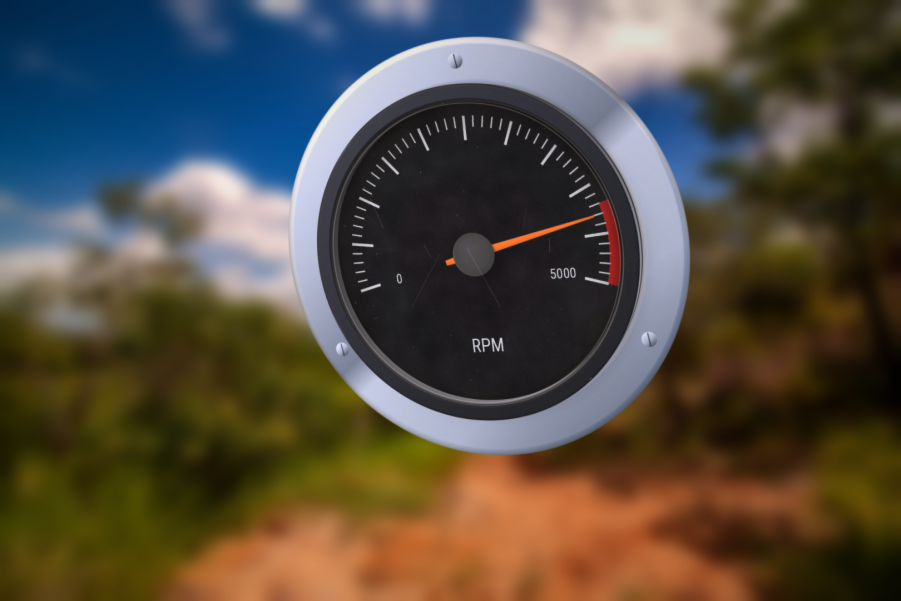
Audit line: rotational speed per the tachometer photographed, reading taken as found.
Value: 4300 rpm
